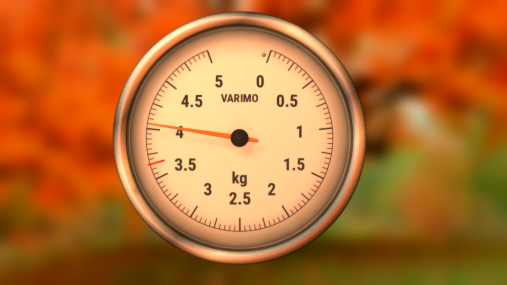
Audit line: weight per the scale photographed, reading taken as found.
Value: 4.05 kg
